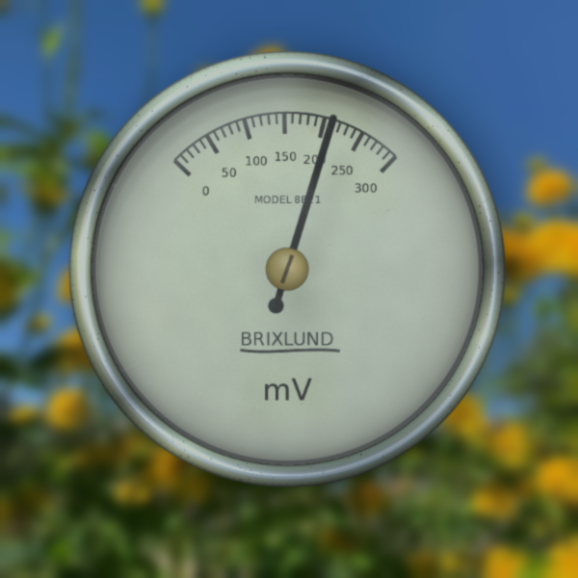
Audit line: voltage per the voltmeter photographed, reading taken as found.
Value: 210 mV
